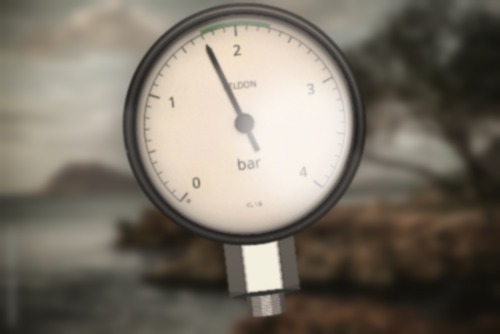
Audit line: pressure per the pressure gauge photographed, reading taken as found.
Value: 1.7 bar
